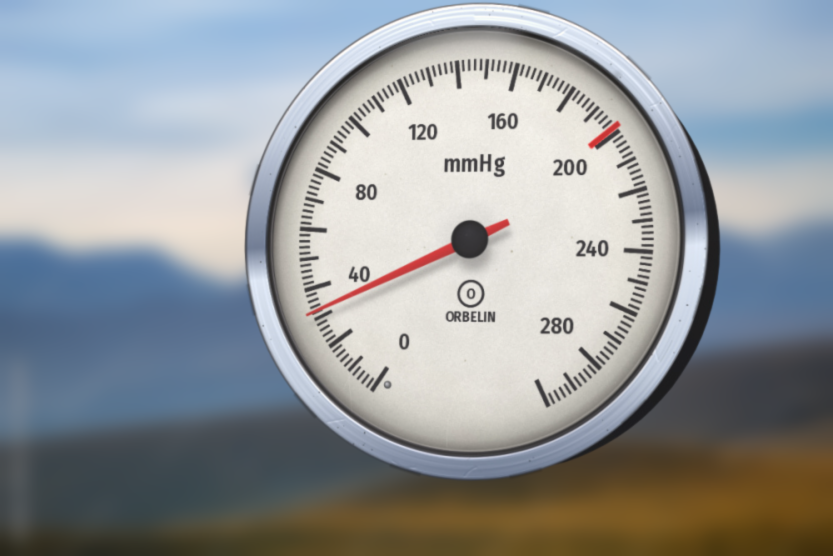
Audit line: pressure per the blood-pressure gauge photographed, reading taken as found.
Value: 32 mmHg
